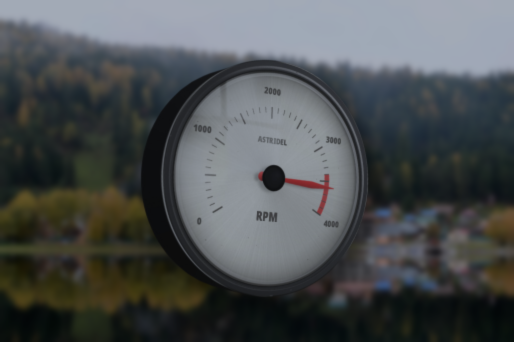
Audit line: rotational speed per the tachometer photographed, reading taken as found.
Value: 3600 rpm
